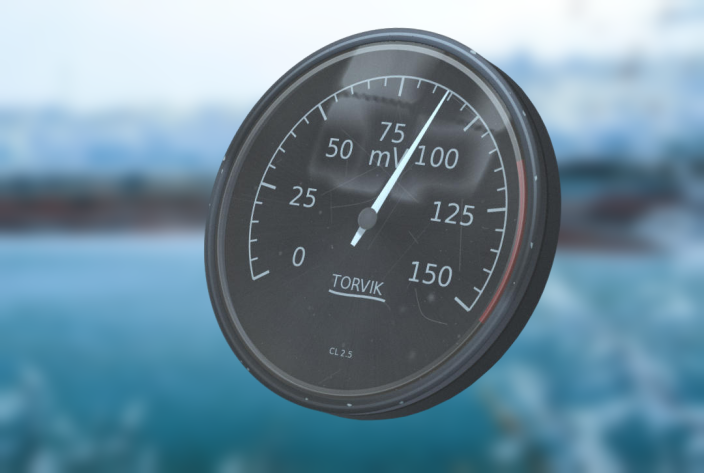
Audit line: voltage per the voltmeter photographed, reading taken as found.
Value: 90 mV
